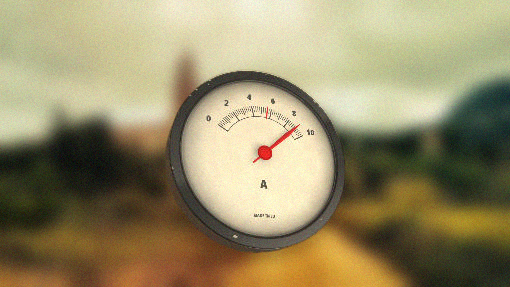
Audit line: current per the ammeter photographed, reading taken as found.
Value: 9 A
